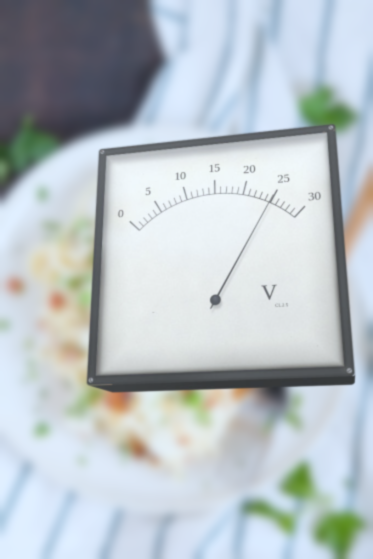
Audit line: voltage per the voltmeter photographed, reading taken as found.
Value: 25 V
